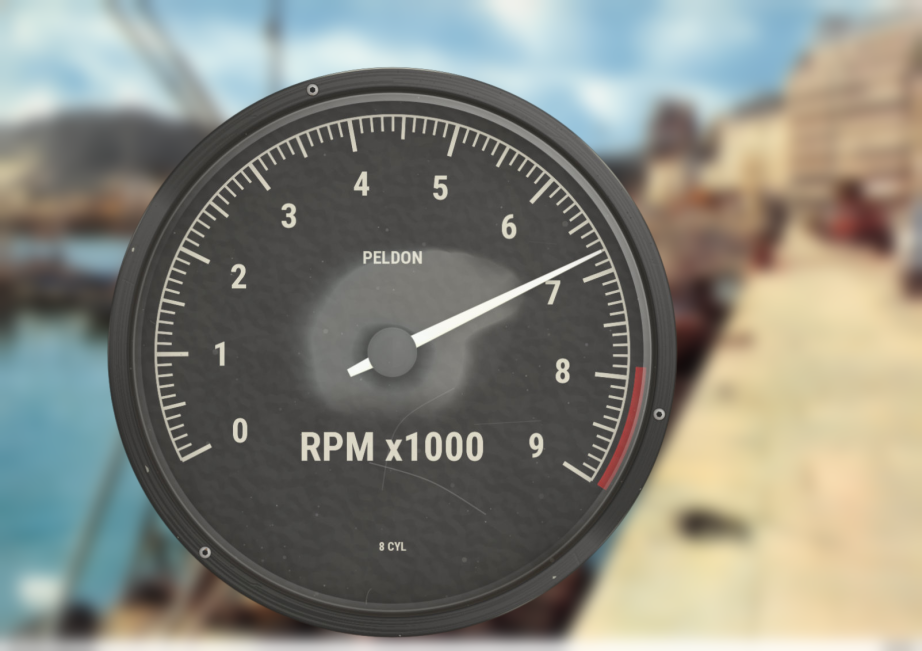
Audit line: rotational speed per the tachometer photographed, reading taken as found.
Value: 6800 rpm
